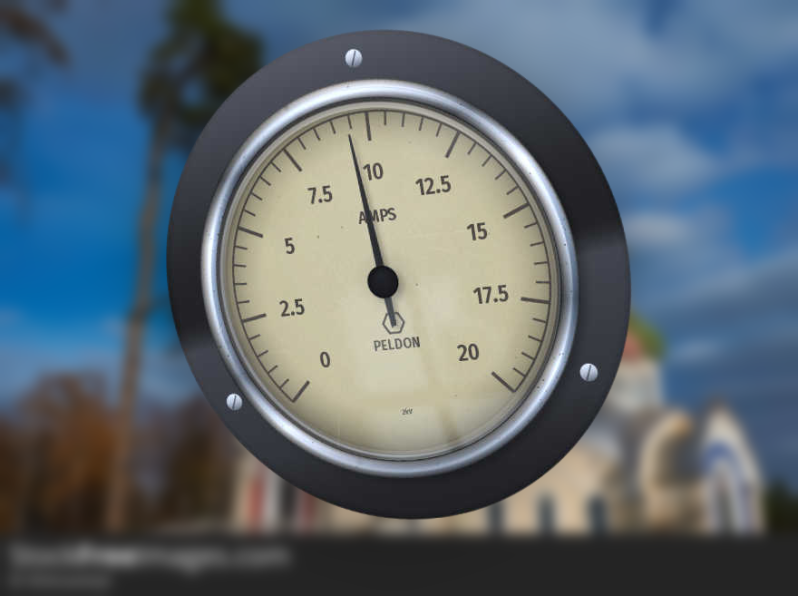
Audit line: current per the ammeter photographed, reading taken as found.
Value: 9.5 A
